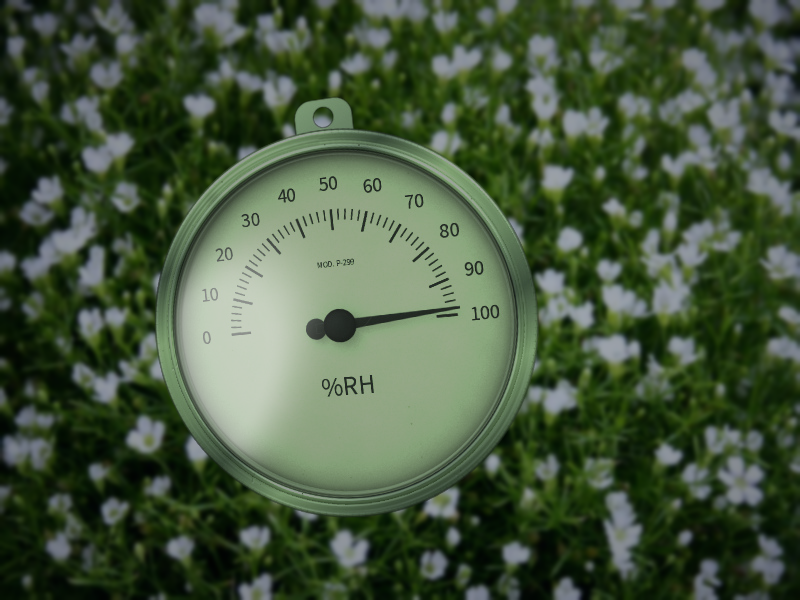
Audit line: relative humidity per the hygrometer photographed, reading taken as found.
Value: 98 %
